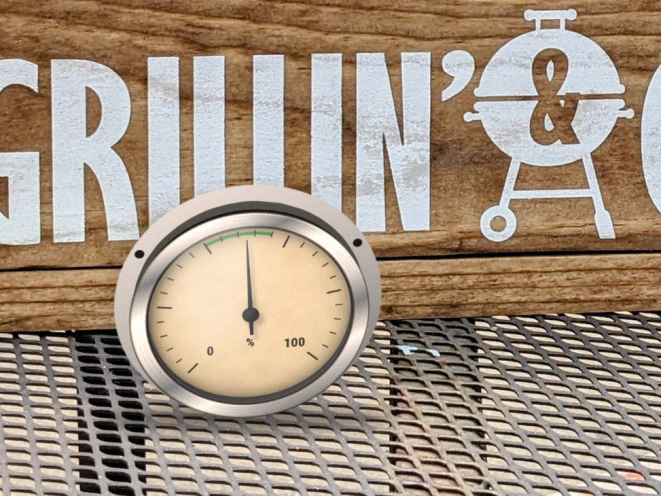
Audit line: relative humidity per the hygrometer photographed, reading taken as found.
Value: 50 %
